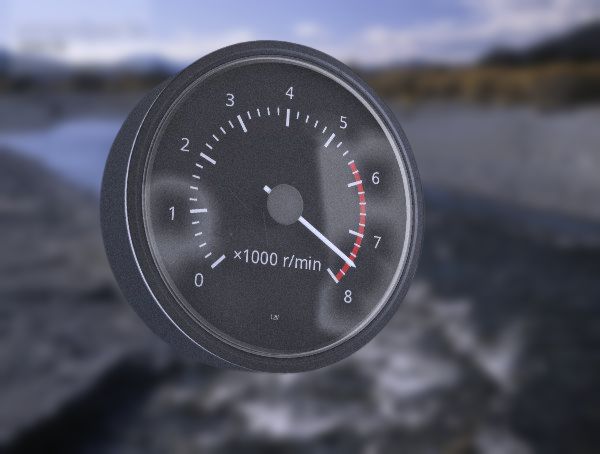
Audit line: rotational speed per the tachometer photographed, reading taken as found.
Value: 7600 rpm
